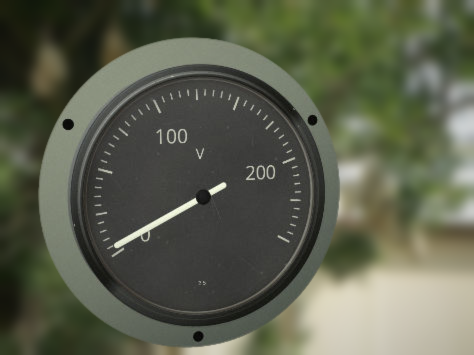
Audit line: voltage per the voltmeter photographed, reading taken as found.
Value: 5 V
